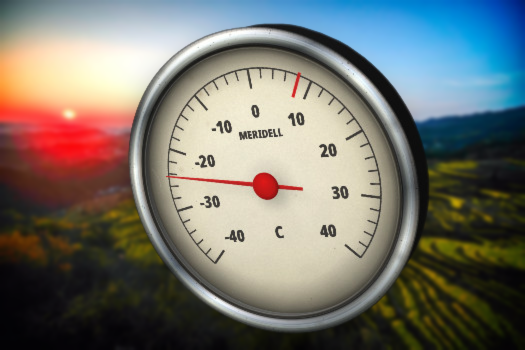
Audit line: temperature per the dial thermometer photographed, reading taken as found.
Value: -24 °C
